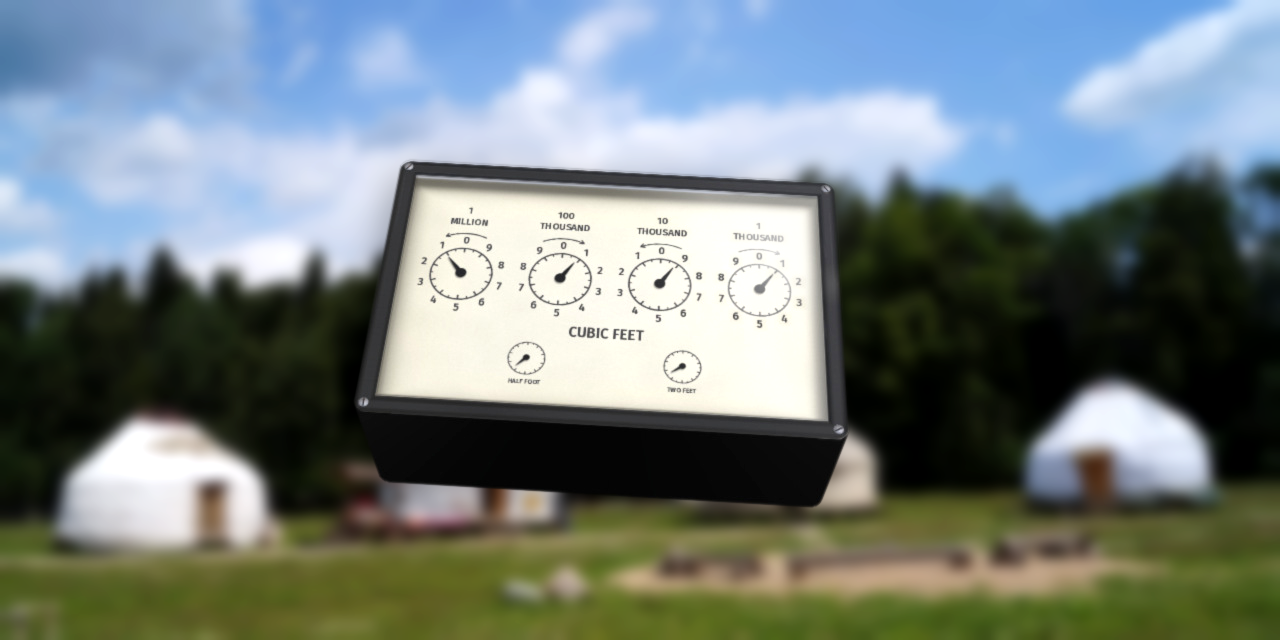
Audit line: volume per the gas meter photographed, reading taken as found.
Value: 109100 ft³
